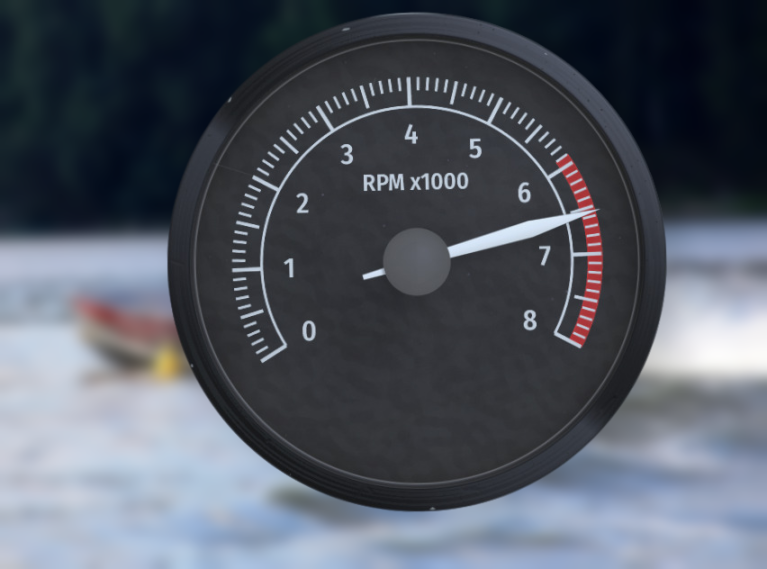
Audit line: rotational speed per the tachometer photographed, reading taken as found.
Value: 6550 rpm
